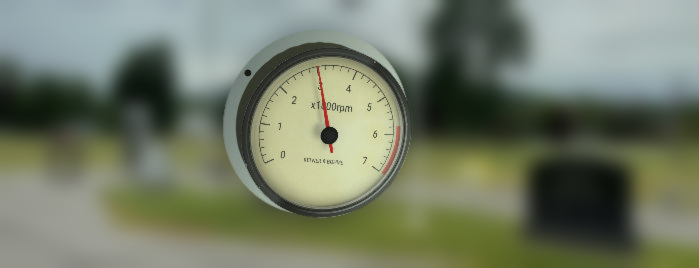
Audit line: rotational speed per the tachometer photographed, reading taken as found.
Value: 3000 rpm
